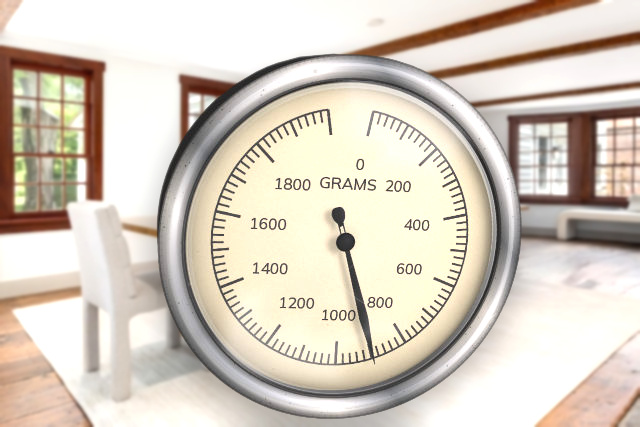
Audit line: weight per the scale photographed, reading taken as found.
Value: 900 g
